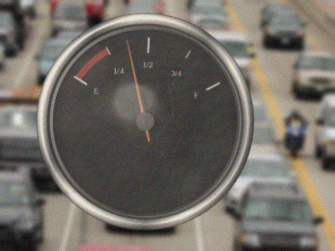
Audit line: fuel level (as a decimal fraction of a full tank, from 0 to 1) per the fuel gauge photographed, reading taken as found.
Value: 0.375
